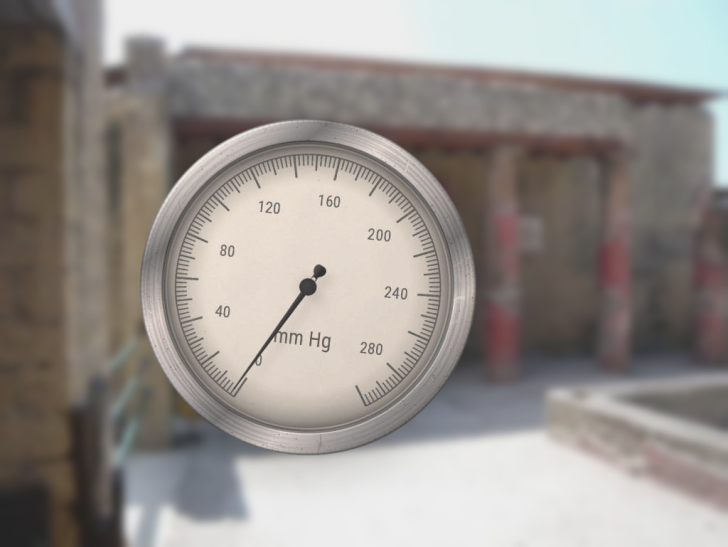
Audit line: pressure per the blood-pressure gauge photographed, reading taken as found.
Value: 2 mmHg
